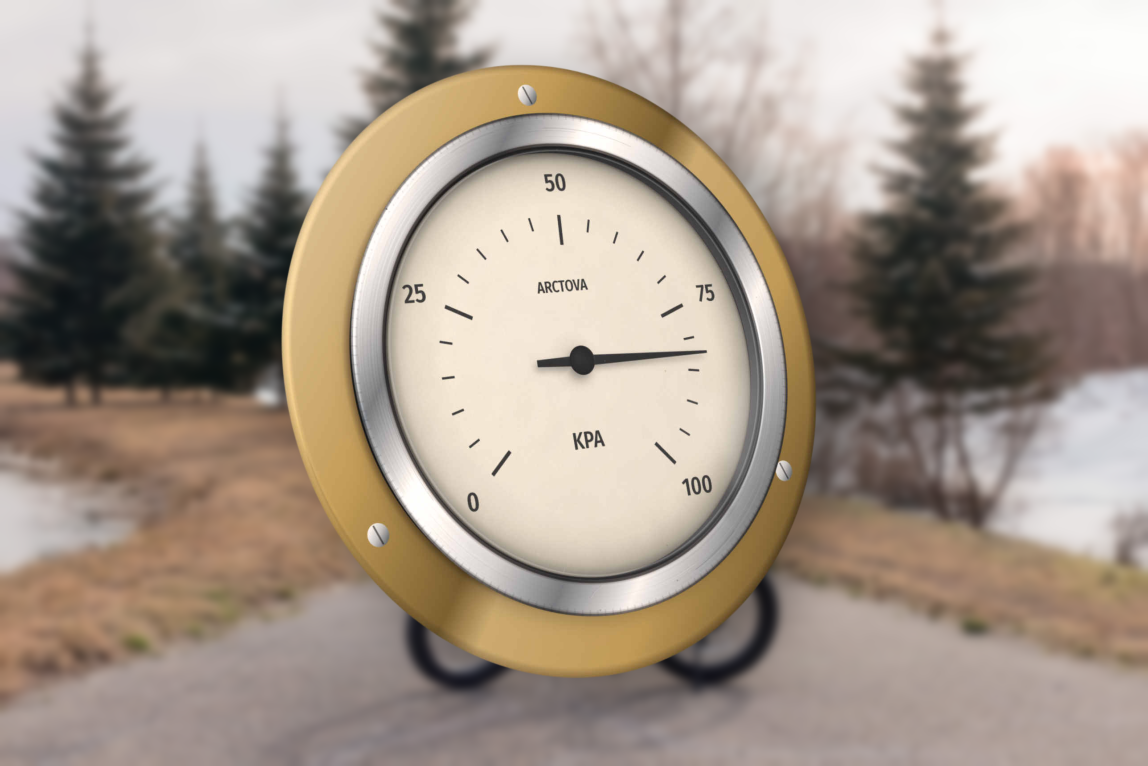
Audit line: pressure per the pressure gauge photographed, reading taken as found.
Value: 82.5 kPa
